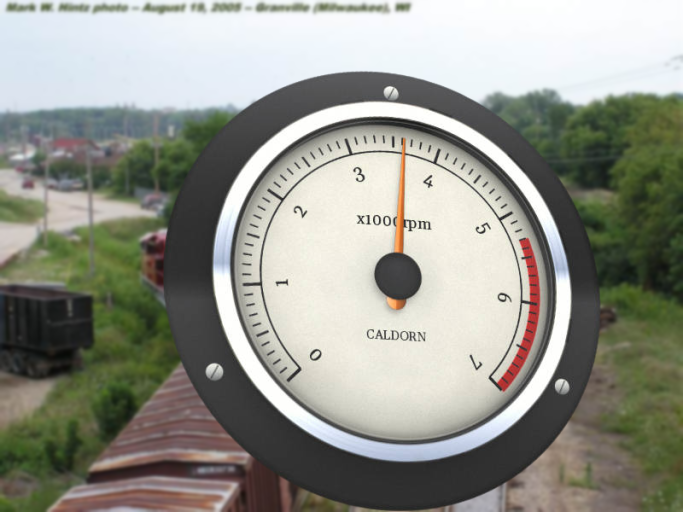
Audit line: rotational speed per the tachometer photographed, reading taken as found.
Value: 3600 rpm
